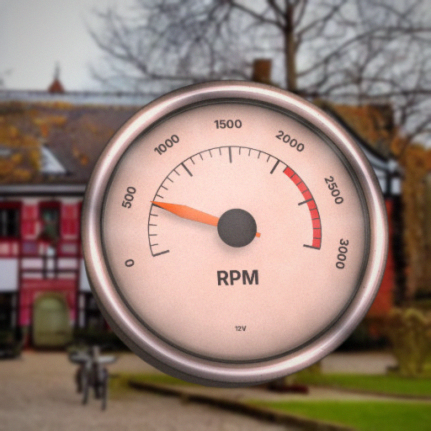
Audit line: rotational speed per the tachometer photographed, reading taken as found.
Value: 500 rpm
